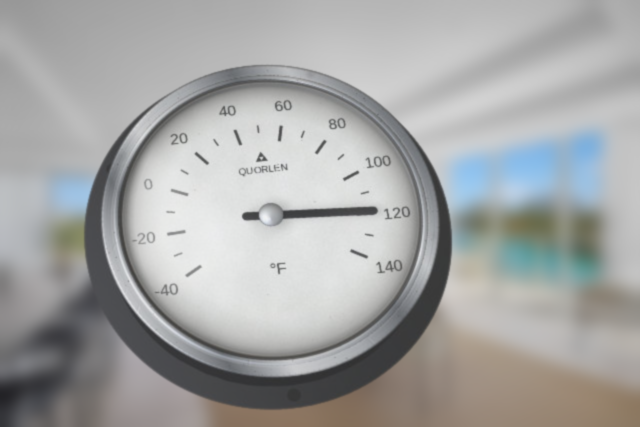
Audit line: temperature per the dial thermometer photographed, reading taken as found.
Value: 120 °F
